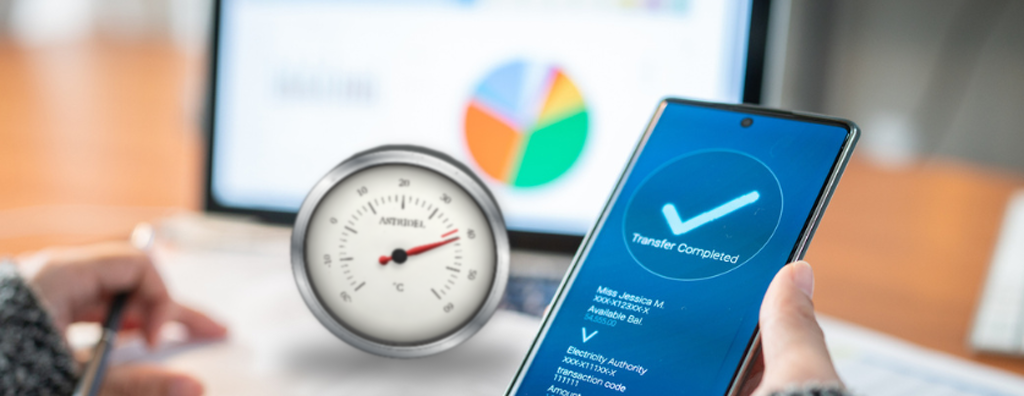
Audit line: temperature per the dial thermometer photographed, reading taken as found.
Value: 40 °C
